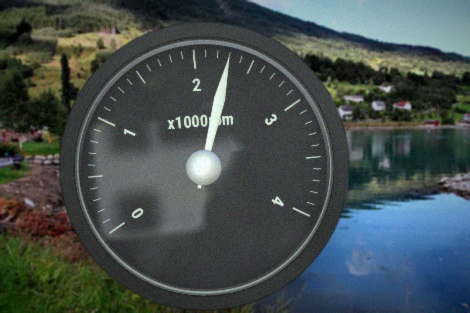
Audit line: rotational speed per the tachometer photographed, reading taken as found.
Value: 2300 rpm
